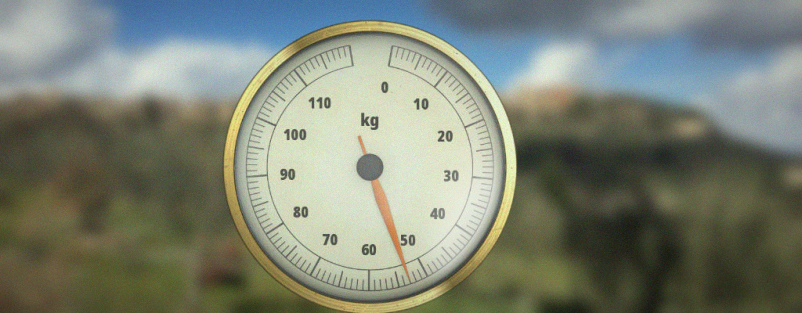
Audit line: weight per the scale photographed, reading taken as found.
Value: 53 kg
